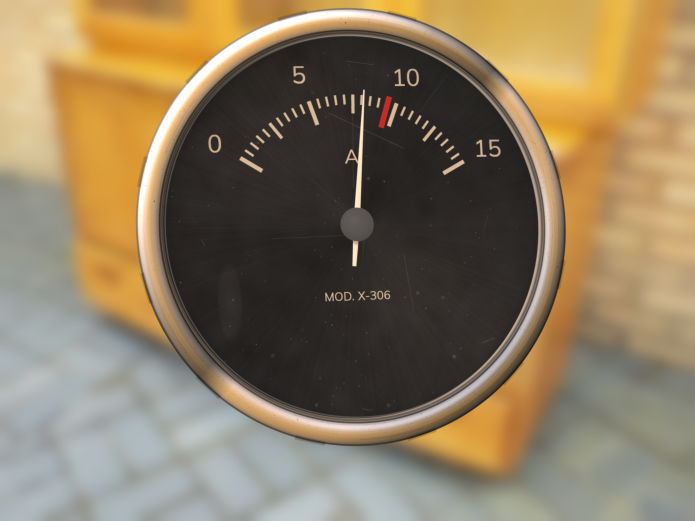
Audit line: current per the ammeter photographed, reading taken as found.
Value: 8 A
